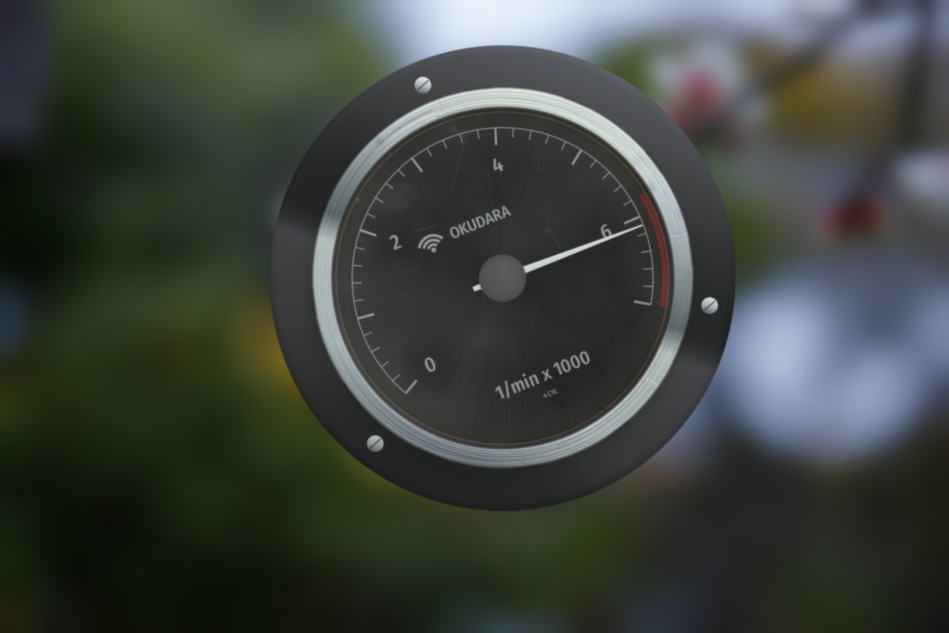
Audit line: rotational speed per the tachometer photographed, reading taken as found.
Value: 6100 rpm
